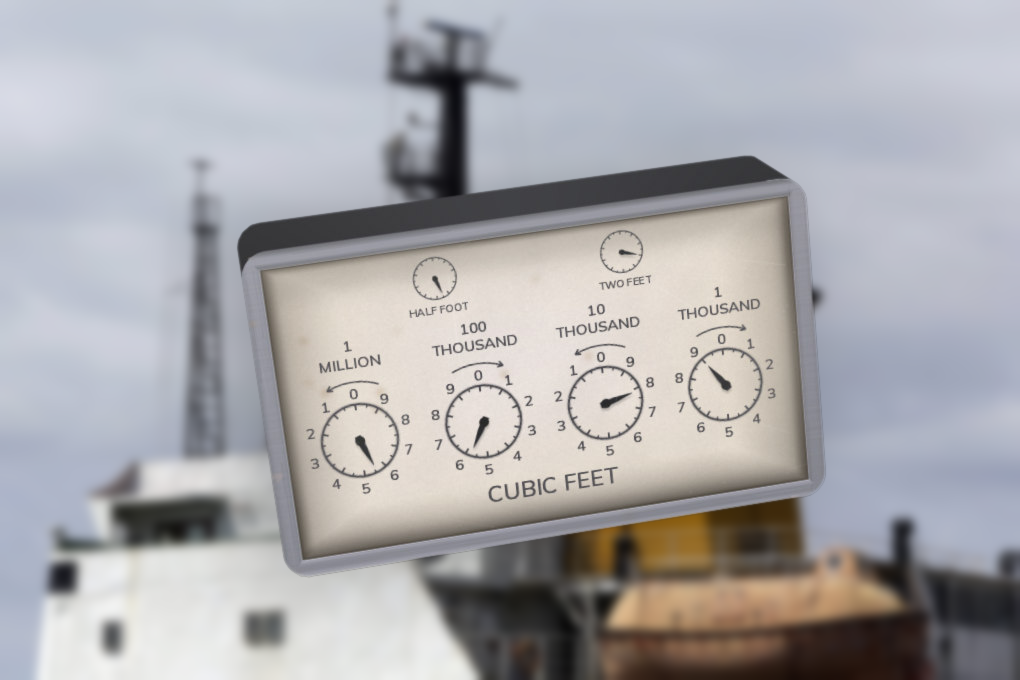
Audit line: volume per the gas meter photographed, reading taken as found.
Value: 557900 ft³
